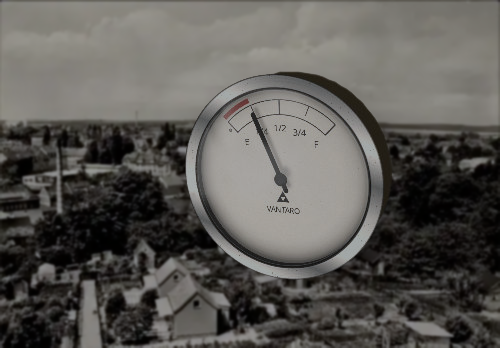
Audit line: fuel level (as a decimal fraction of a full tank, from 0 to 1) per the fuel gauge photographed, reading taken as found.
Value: 0.25
